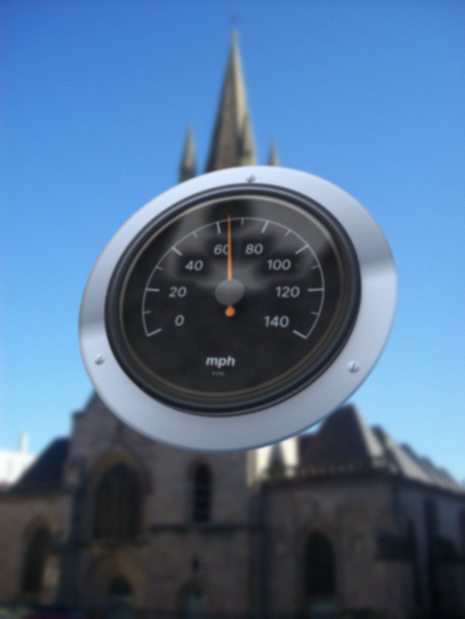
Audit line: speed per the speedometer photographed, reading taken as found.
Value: 65 mph
